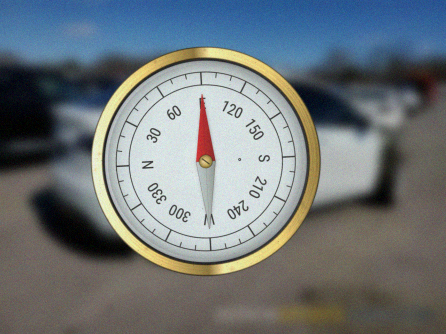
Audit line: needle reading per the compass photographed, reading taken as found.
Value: 90 °
